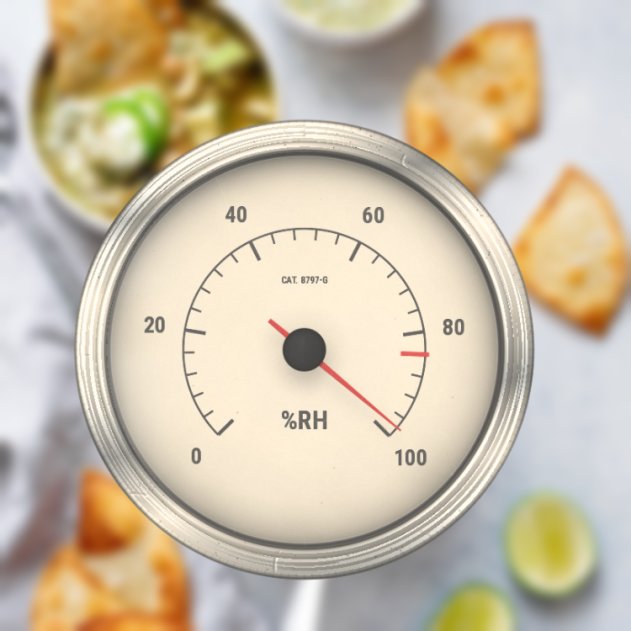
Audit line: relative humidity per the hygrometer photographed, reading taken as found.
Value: 98 %
